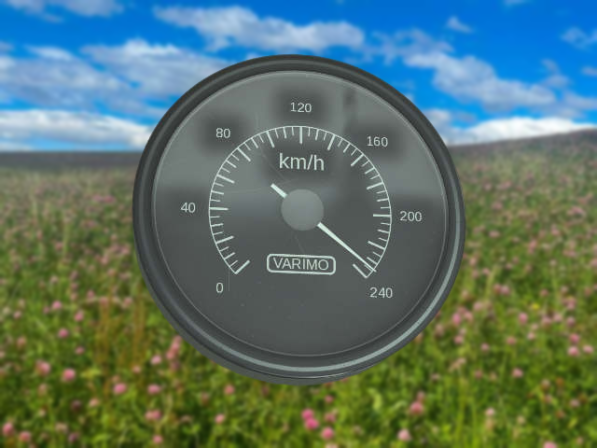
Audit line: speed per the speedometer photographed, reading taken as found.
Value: 235 km/h
